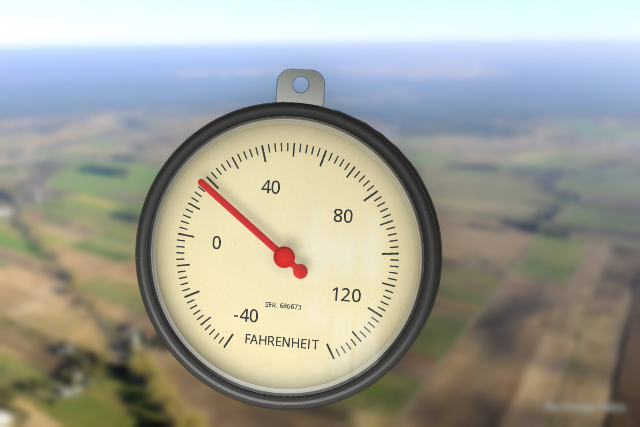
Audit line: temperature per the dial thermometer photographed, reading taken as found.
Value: 18 °F
